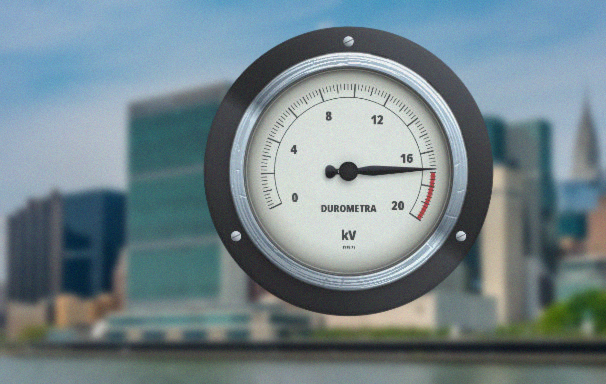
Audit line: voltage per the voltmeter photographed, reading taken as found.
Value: 17 kV
